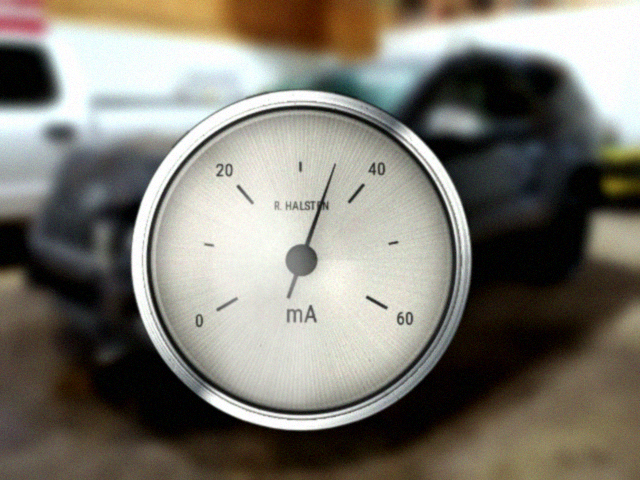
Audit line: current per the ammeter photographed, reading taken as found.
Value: 35 mA
